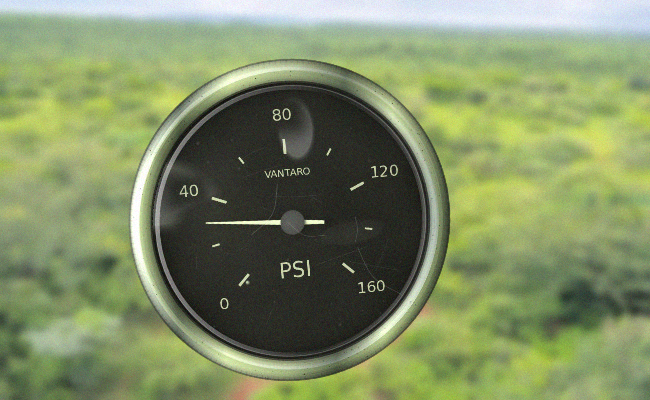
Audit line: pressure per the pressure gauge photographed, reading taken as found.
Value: 30 psi
